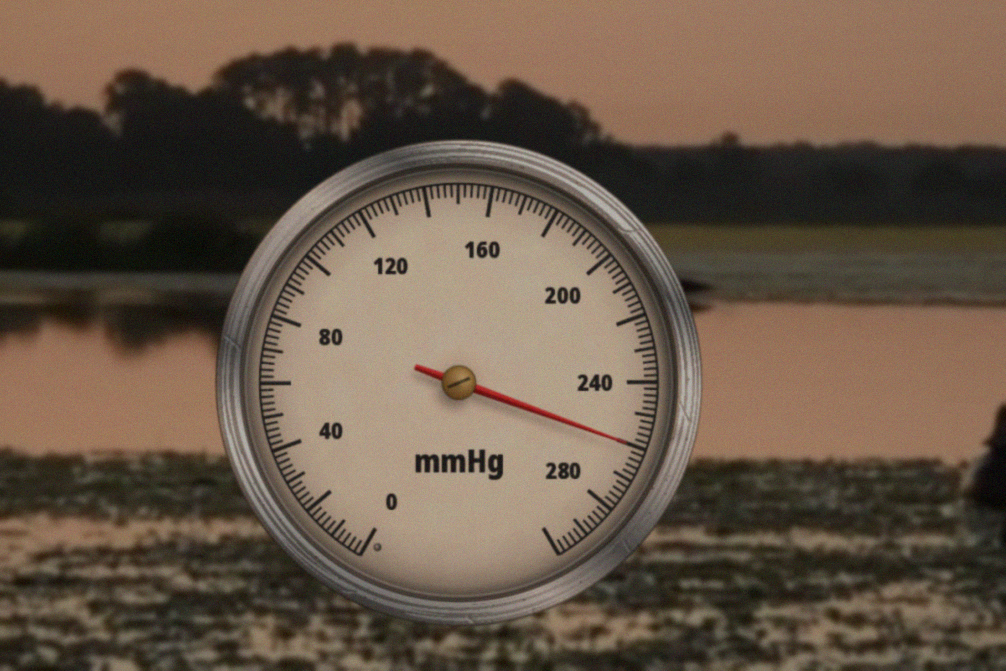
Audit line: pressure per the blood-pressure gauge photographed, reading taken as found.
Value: 260 mmHg
